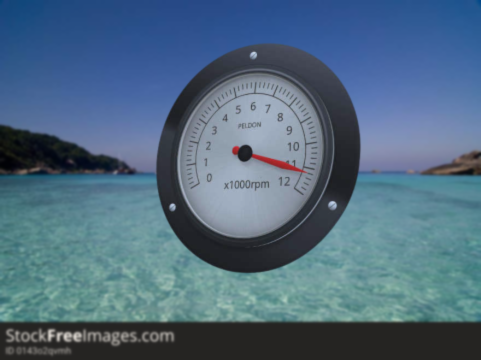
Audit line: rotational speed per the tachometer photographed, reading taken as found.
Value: 11200 rpm
